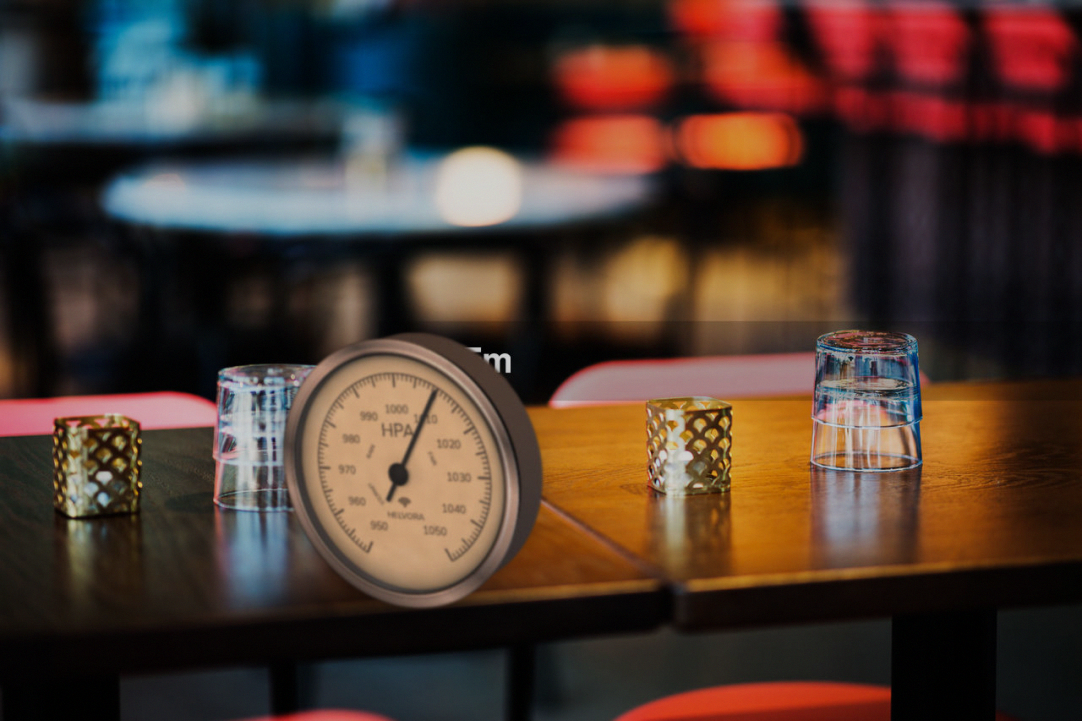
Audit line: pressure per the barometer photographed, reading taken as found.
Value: 1010 hPa
